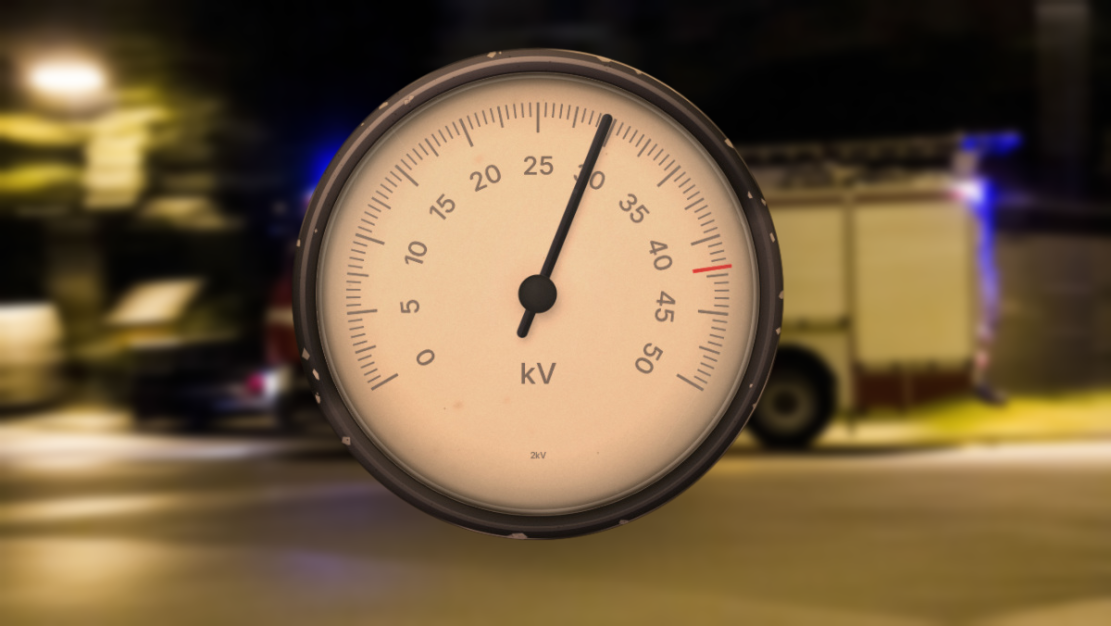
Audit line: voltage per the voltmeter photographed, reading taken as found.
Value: 29.5 kV
